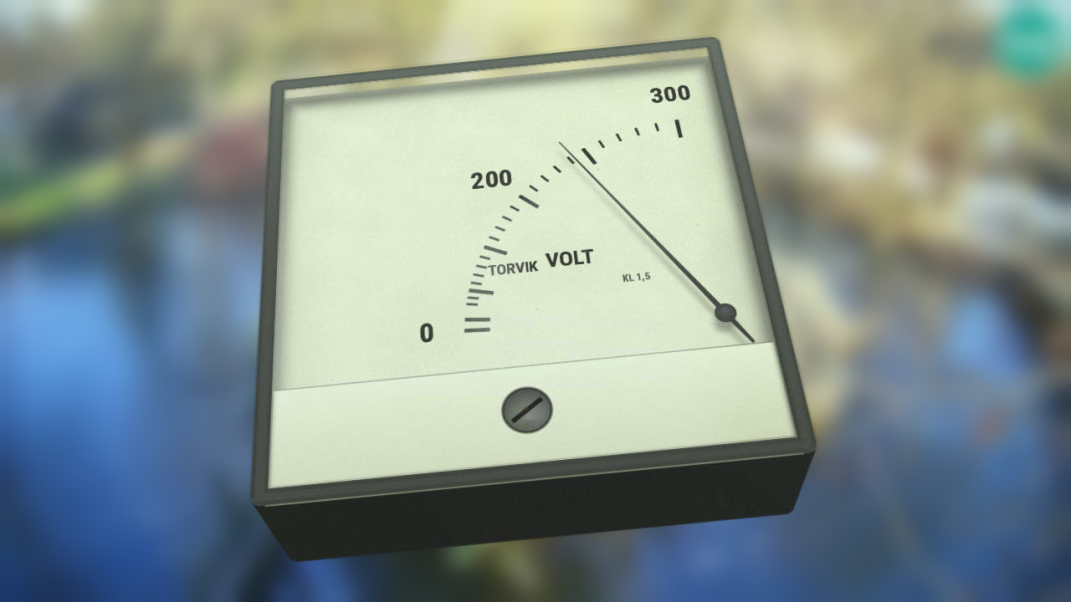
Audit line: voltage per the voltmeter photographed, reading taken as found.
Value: 240 V
